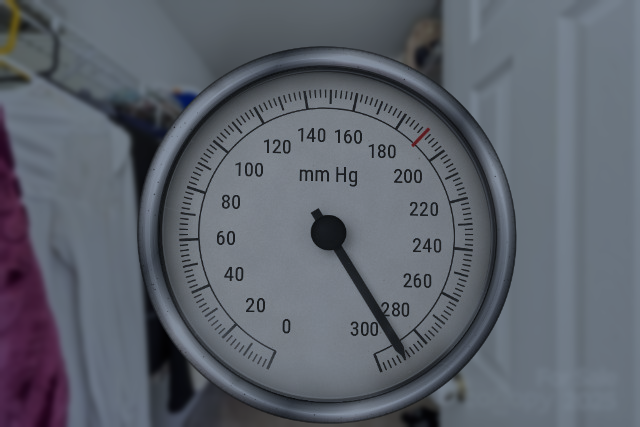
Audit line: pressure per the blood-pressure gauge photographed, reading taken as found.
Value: 290 mmHg
